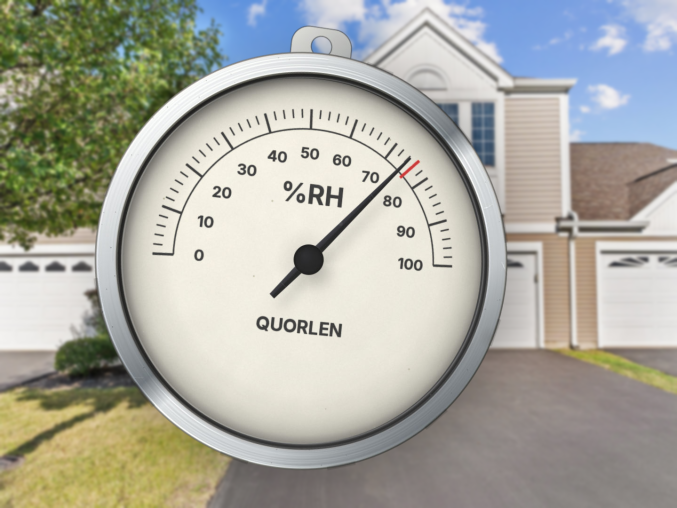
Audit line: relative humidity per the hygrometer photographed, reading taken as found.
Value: 74 %
